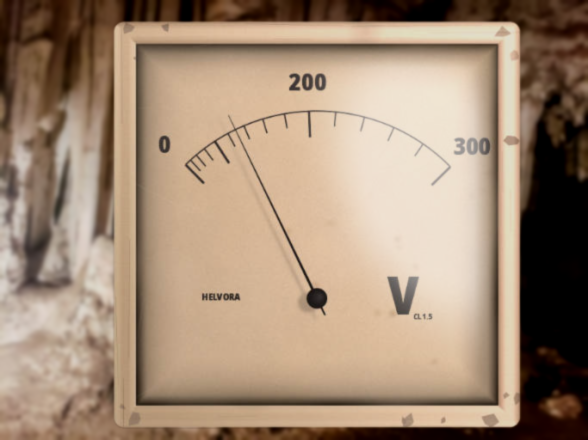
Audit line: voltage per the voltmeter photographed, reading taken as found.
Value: 130 V
